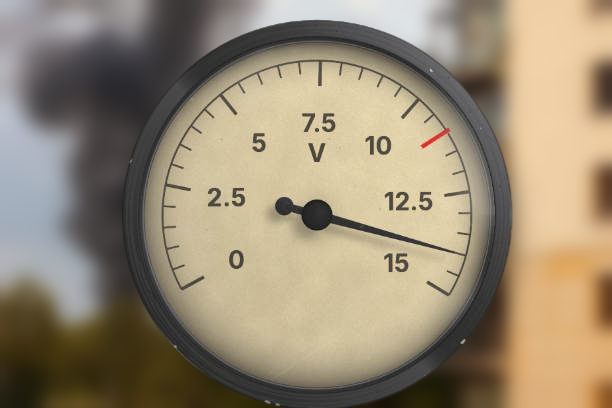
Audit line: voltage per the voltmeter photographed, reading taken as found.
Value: 14 V
